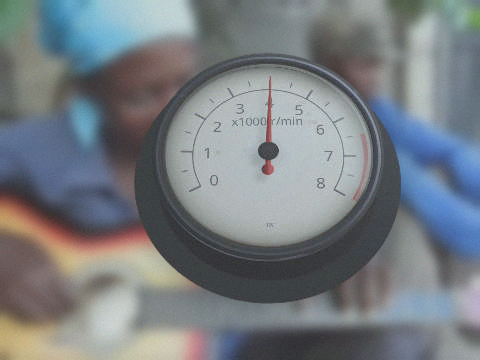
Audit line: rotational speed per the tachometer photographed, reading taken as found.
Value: 4000 rpm
